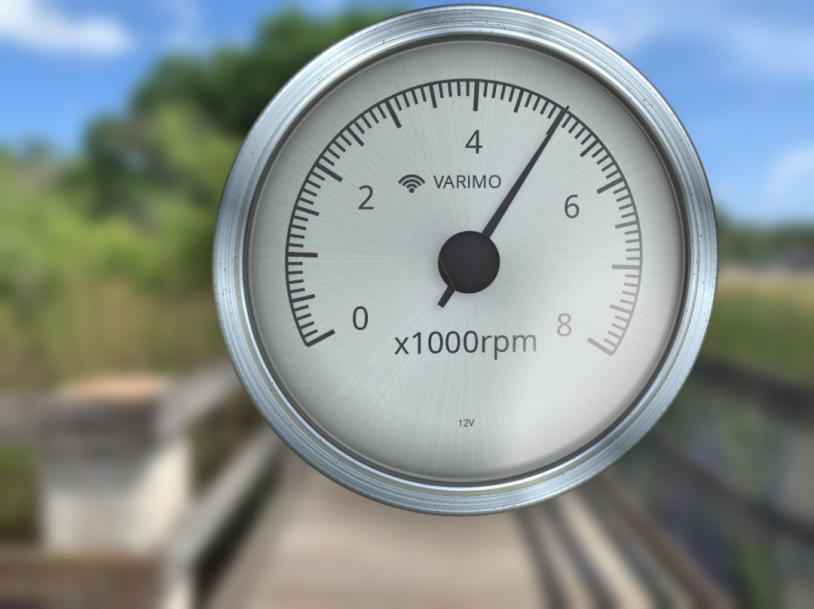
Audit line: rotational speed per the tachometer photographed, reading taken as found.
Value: 5000 rpm
